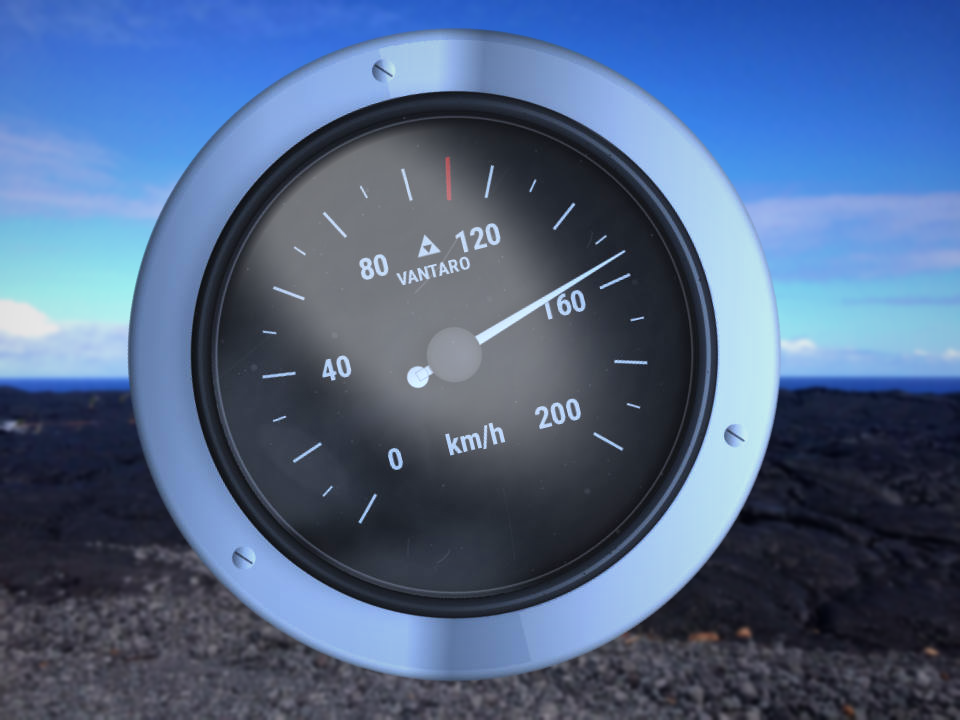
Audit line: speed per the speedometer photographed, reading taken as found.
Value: 155 km/h
